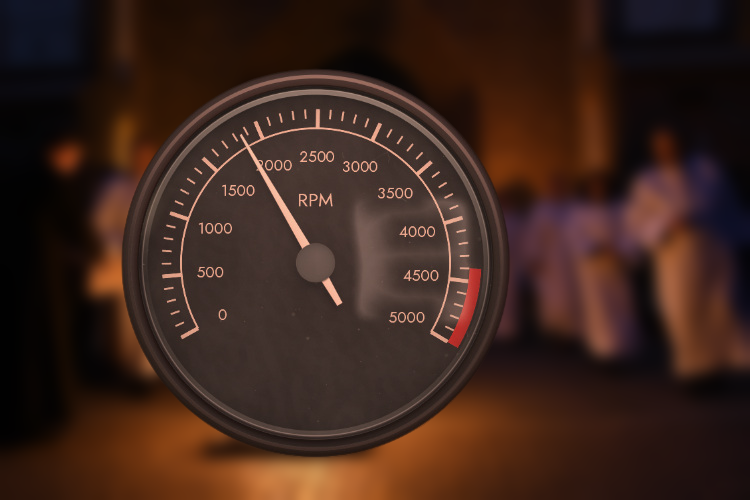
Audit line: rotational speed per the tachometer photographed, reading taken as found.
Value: 1850 rpm
